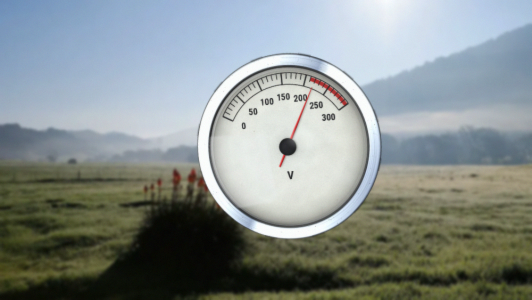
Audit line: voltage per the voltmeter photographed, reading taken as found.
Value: 220 V
